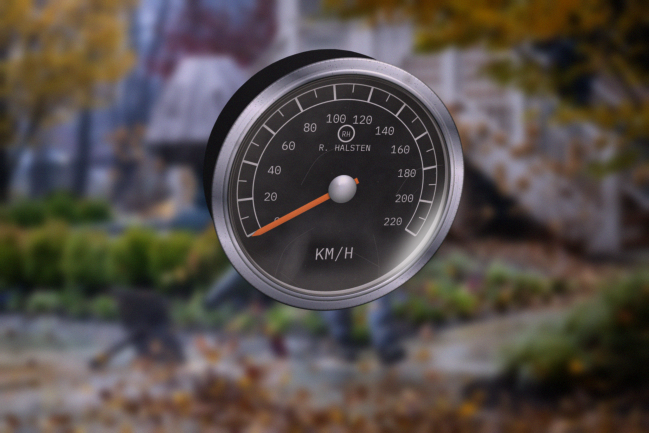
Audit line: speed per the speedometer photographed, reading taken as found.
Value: 0 km/h
